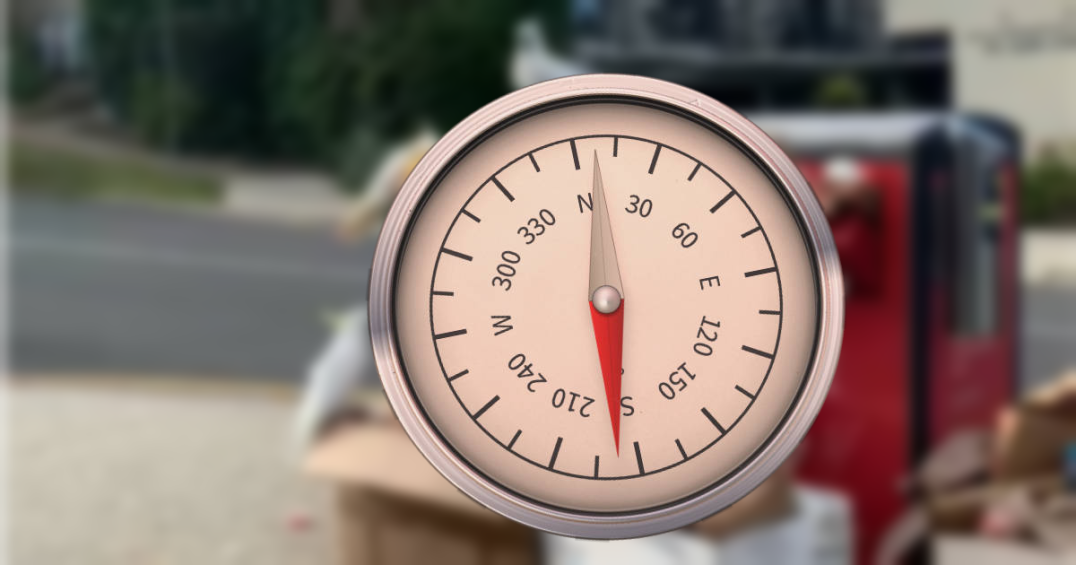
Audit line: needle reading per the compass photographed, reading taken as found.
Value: 187.5 °
